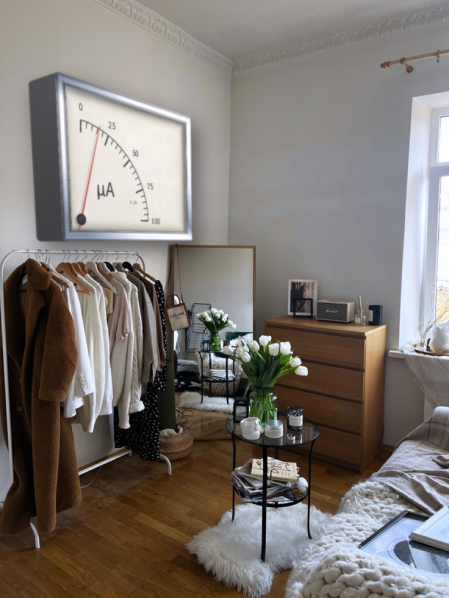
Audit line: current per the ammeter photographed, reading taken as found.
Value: 15 µA
